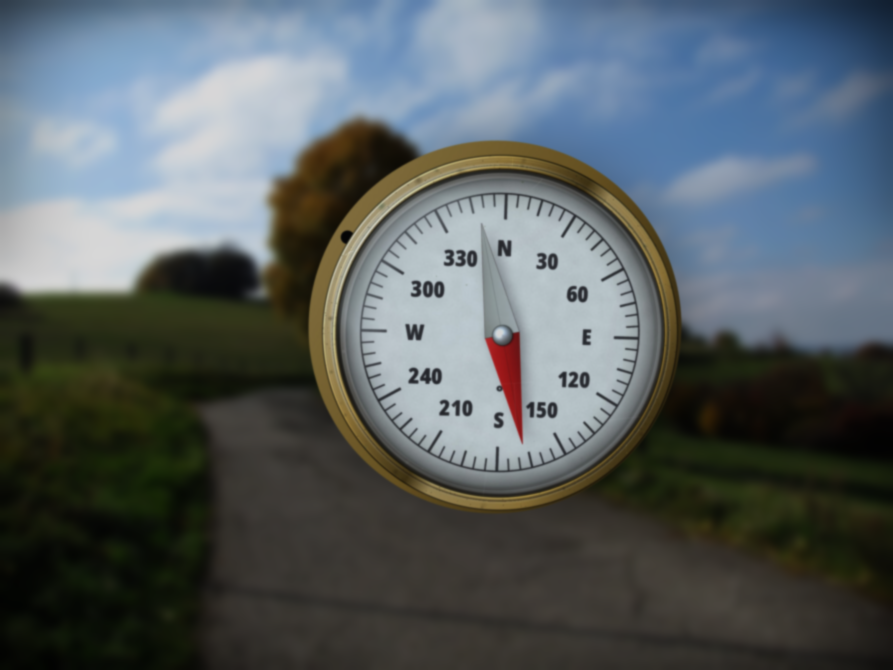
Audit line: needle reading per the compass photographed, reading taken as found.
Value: 167.5 °
